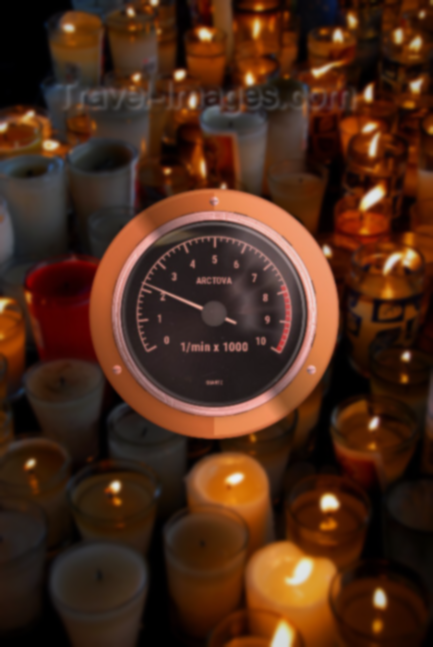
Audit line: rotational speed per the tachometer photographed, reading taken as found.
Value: 2200 rpm
